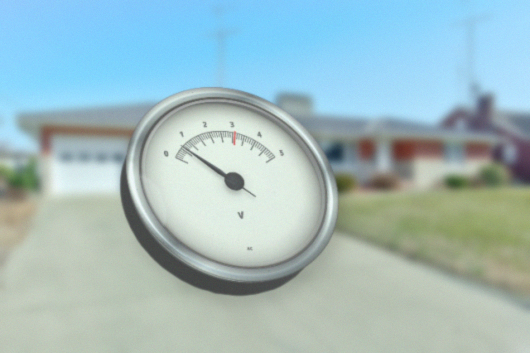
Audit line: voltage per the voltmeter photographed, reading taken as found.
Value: 0.5 V
